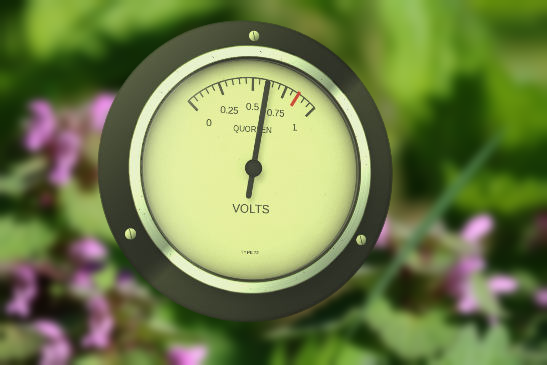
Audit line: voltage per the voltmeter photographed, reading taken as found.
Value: 0.6 V
